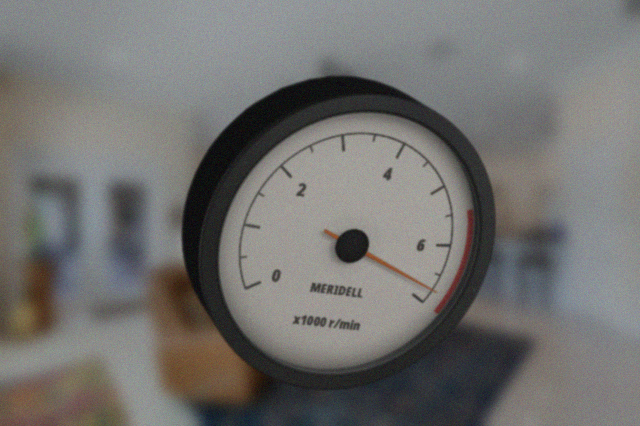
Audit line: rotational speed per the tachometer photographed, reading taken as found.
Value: 6750 rpm
